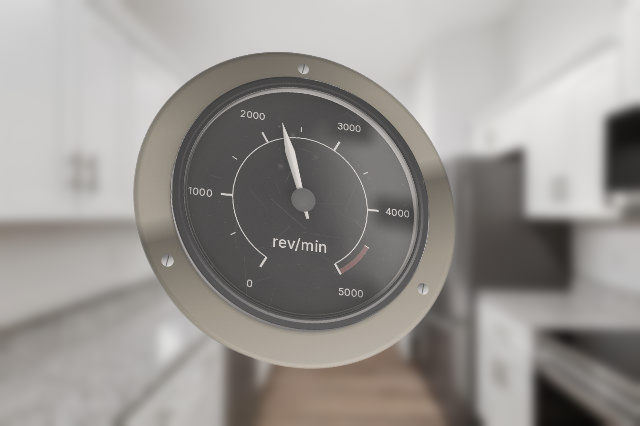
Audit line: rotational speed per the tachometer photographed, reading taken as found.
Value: 2250 rpm
